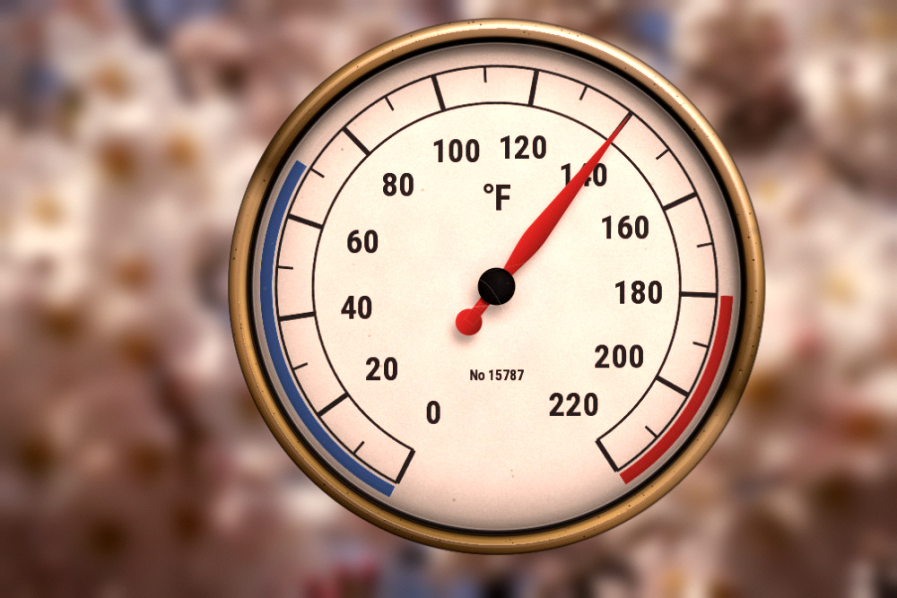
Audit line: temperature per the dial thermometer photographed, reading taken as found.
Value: 140 °F
